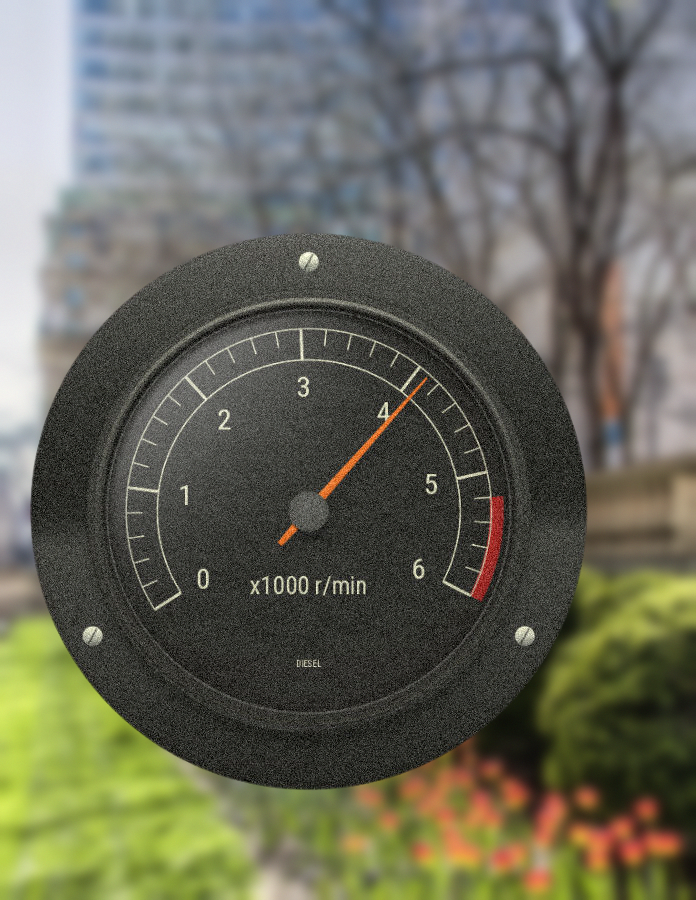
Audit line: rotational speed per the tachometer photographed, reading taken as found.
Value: 4100 rpm
